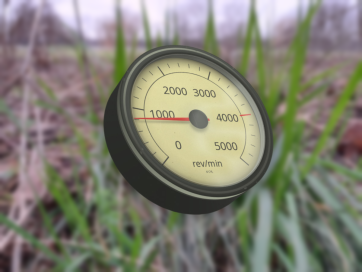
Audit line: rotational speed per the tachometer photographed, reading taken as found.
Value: 800 rpm
